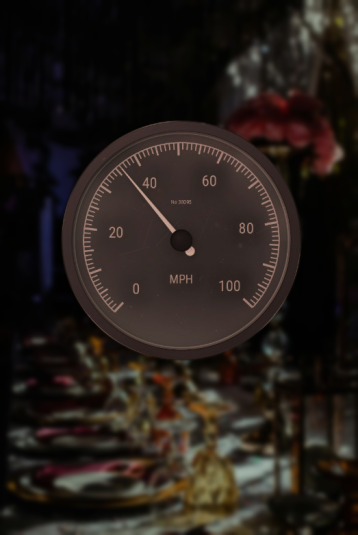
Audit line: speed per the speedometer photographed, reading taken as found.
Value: 36 mph
